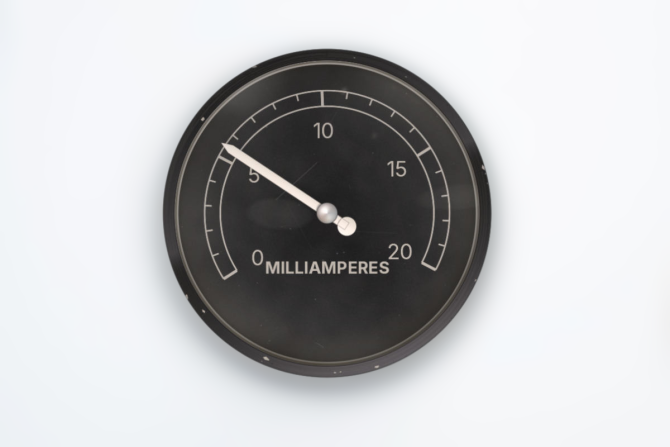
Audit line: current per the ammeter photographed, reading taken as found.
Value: 5.5 mA
